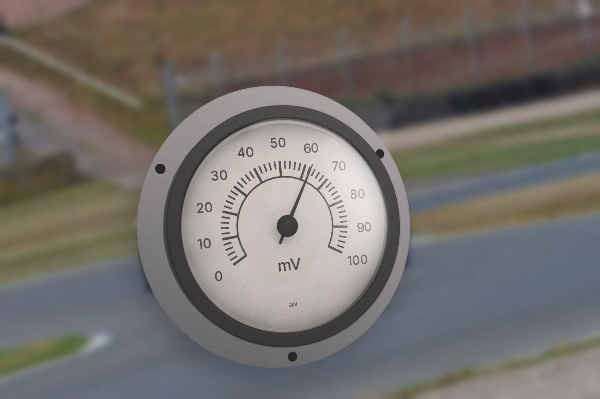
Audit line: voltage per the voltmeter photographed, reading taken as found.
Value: 62 mV
